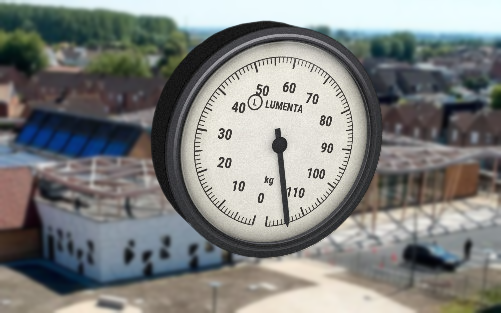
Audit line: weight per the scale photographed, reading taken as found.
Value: 115 kg
